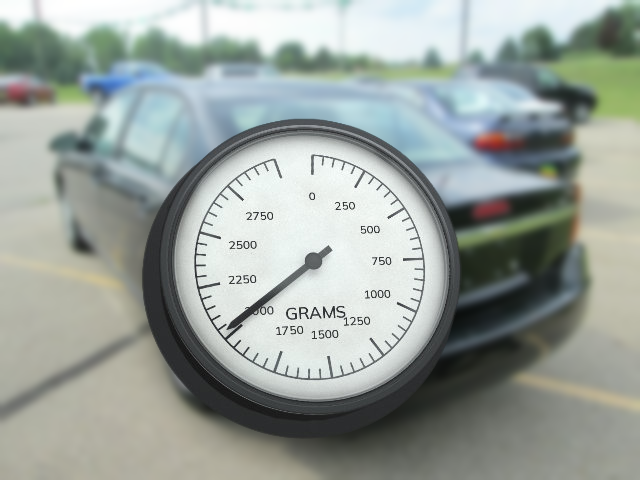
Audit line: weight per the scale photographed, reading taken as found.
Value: 2025 g
